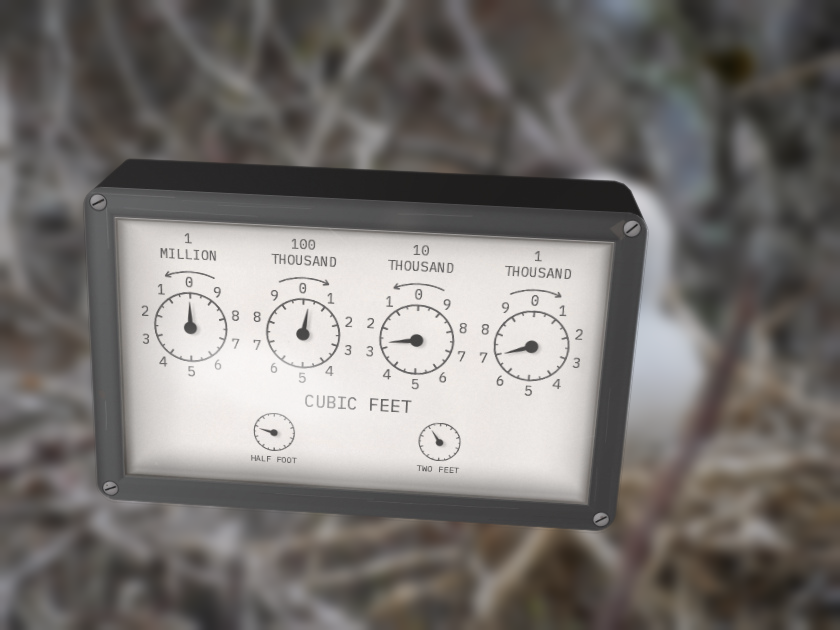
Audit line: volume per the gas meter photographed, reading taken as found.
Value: 2700 ft³
